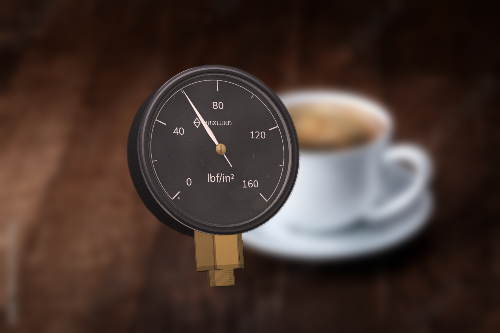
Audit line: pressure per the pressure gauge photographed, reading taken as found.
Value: 60 psi
